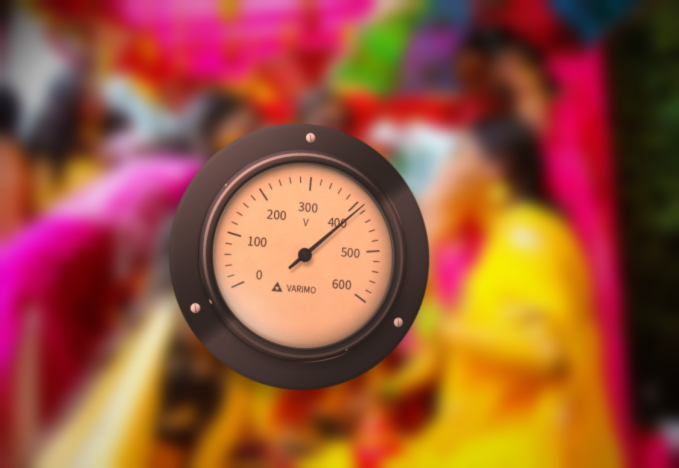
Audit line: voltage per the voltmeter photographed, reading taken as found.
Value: 410 V
